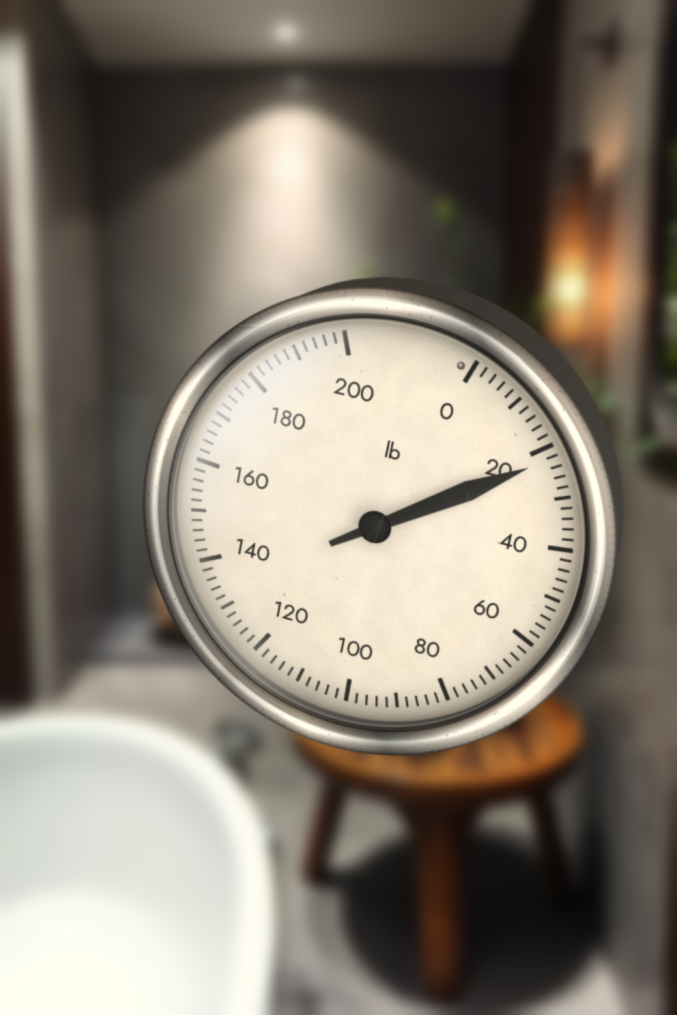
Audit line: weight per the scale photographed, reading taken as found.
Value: 22 lb
